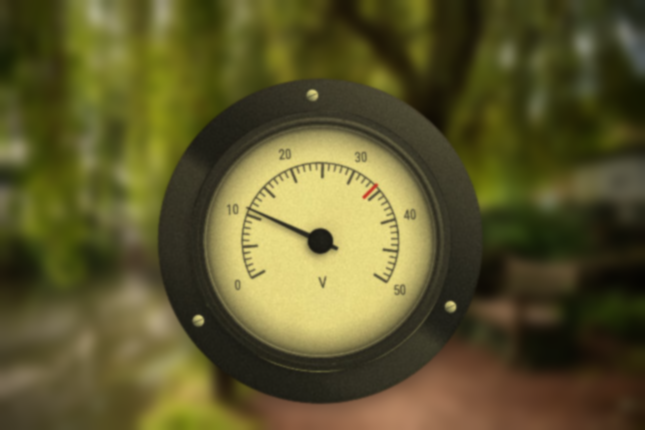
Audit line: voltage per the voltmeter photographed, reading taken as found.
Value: 11 V
